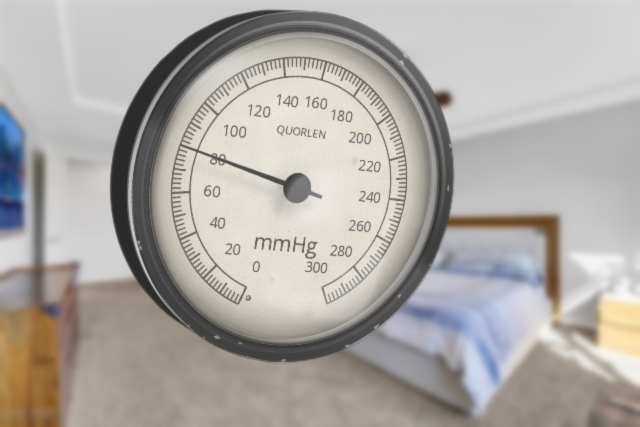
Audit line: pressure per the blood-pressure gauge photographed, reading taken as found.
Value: 80 mmHg
